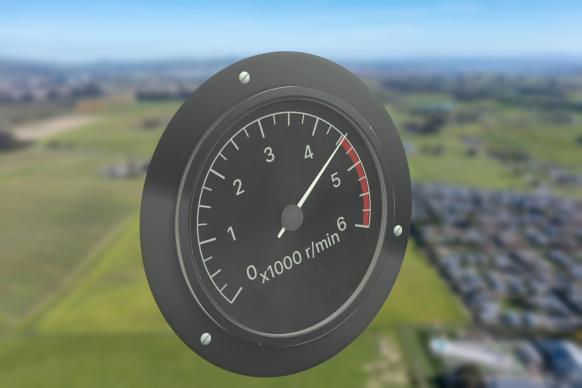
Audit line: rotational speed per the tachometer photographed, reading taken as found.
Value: 4500 rpm
